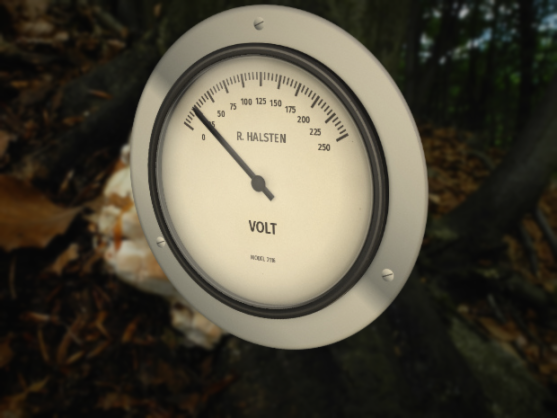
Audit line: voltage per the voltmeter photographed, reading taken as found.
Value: 25 V
